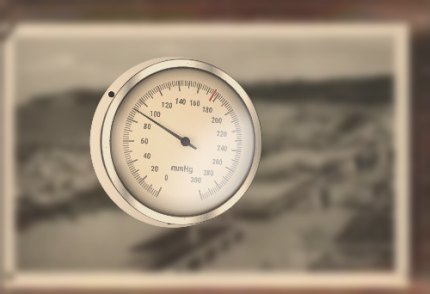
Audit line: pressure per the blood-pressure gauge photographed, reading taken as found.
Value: 90 mmHg
